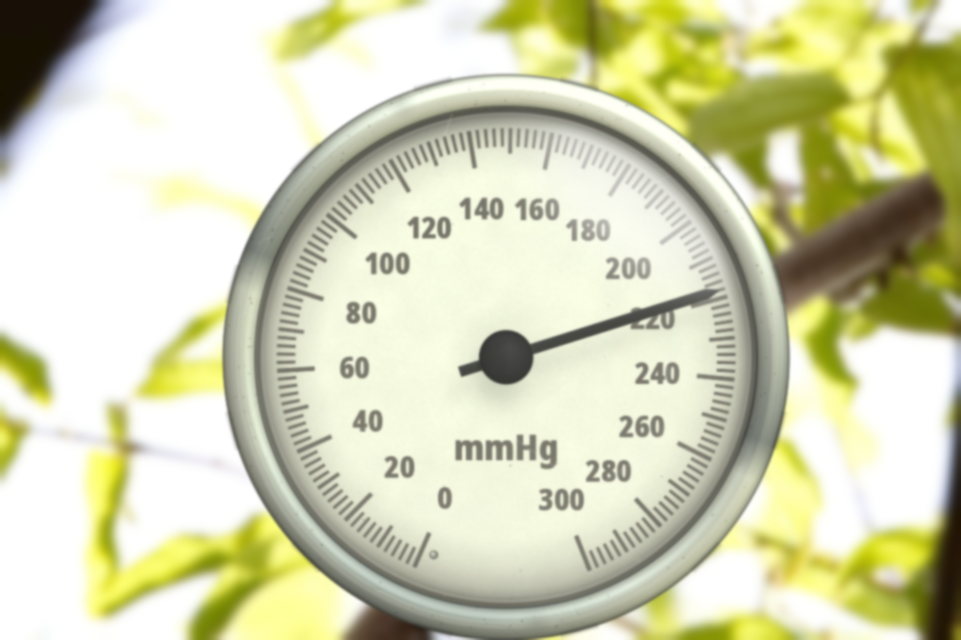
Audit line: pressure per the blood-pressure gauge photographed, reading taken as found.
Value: 218 mmHg
